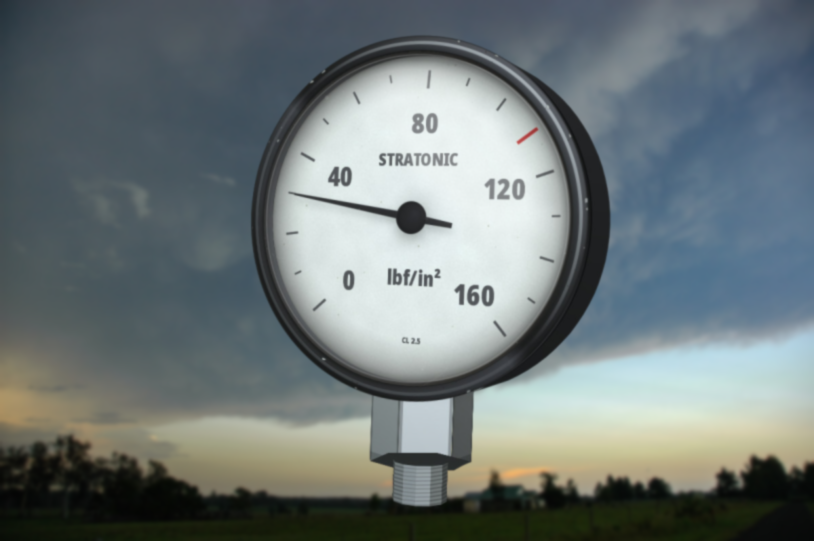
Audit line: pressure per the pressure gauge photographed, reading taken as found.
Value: 30 psi
